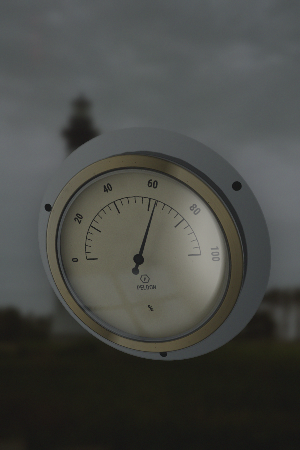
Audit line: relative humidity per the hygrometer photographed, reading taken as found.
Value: 64 %
